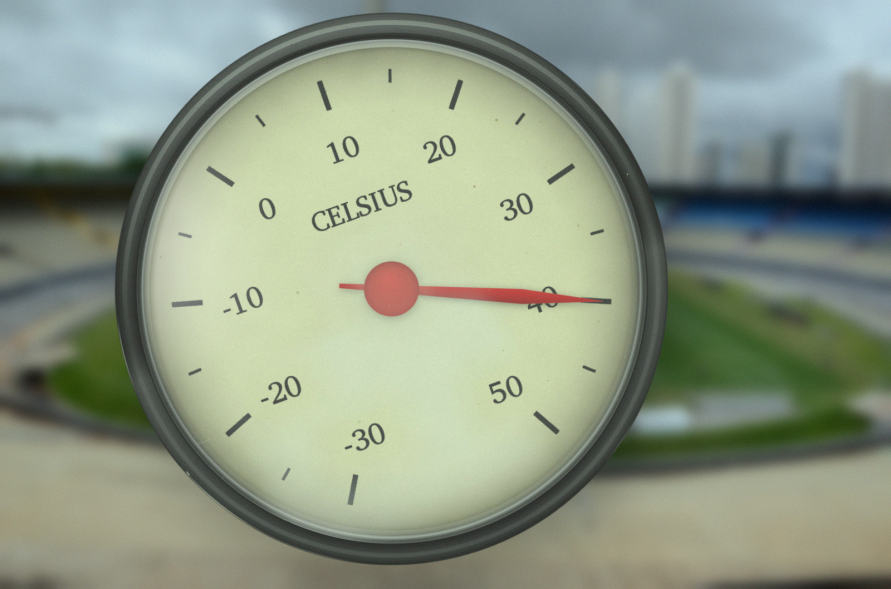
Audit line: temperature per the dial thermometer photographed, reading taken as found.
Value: 40 °C
